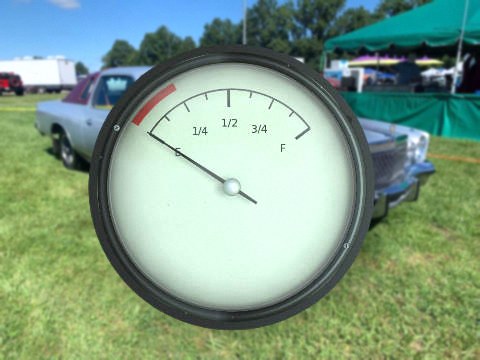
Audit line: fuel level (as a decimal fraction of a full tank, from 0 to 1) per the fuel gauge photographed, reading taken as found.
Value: 0
